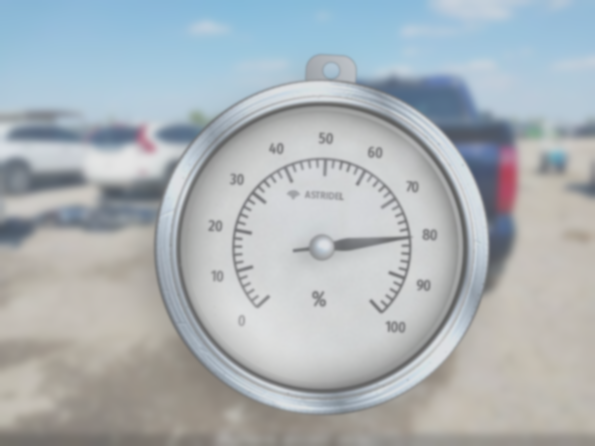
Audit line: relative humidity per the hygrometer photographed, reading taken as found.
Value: 80 %
